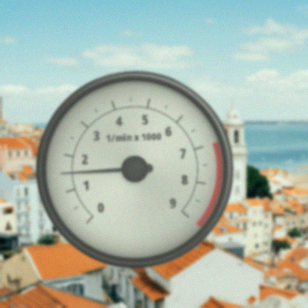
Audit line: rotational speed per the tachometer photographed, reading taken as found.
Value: 1500 rpm
